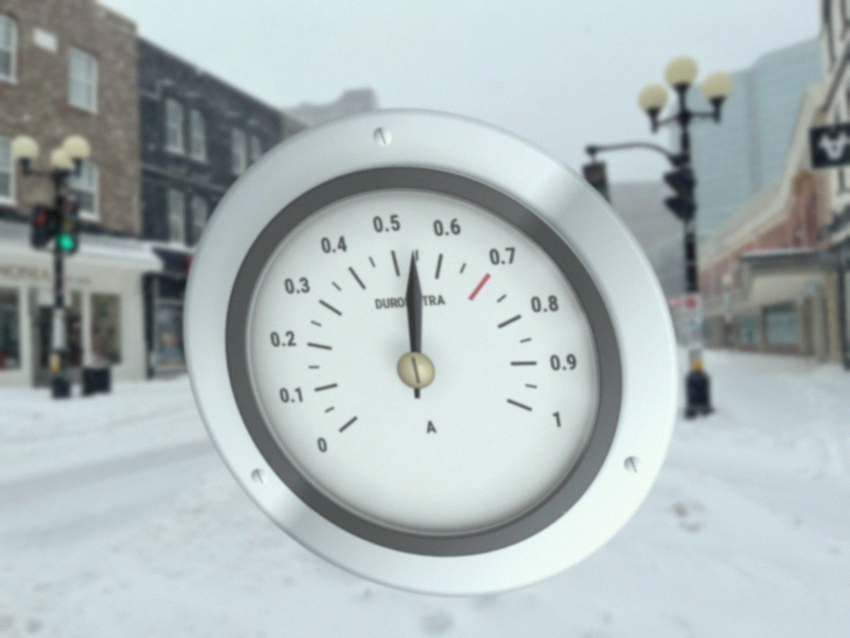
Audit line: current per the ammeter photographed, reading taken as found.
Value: 0.55 A
